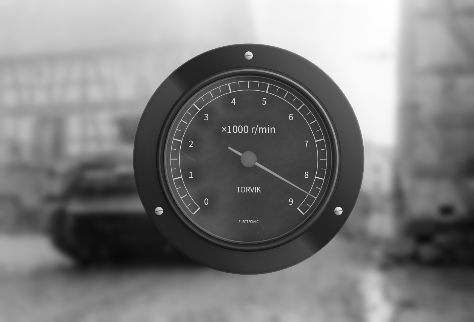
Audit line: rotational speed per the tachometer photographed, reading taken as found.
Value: 8500 rpm
